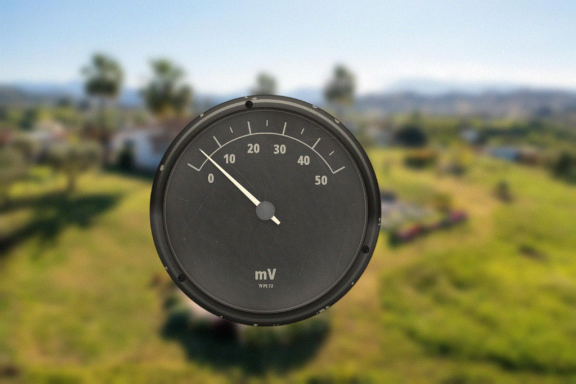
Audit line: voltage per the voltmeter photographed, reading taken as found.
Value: 5 mV
